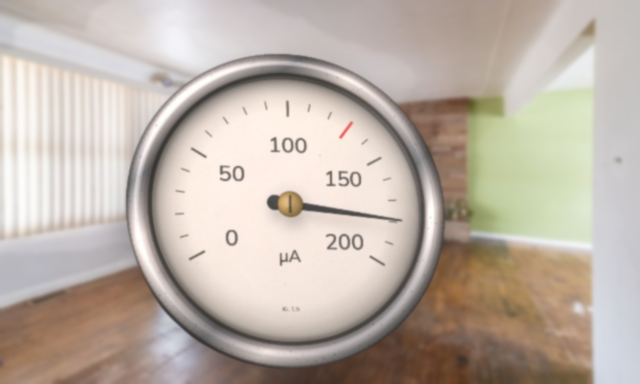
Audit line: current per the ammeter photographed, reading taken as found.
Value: 180 µA
